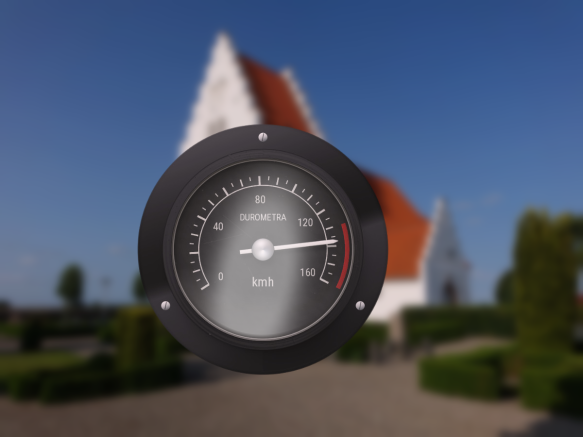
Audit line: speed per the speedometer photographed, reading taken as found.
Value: 137.5 km/h
